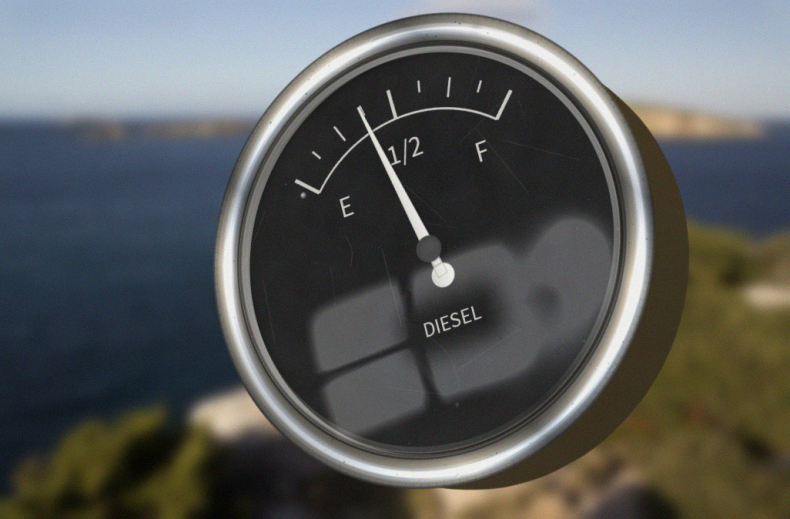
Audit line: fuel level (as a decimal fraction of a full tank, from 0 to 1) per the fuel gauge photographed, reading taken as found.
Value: 0.375
